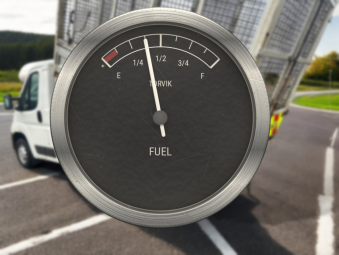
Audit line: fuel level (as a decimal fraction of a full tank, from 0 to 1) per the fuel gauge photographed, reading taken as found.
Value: 0.375
